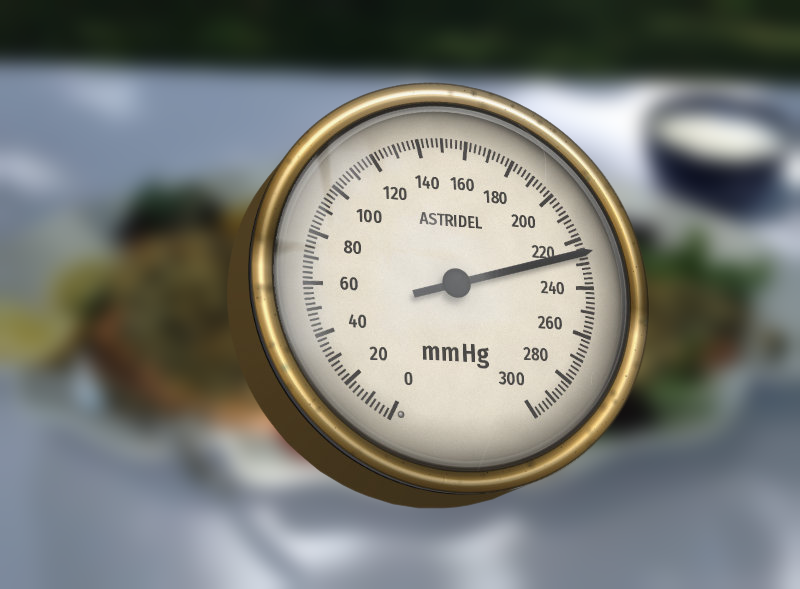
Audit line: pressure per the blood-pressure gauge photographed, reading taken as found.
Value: 226 mmHg
